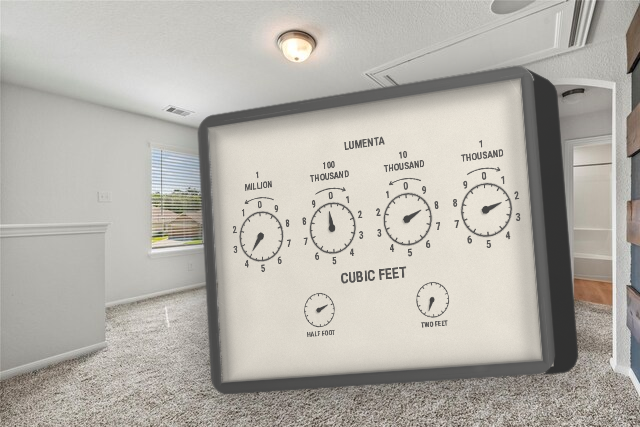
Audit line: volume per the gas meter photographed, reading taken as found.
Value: 398200 ft³
